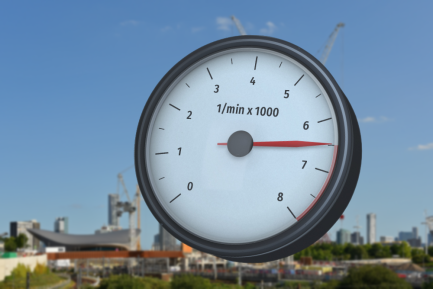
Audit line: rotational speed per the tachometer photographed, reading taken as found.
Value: 6500 rpm
